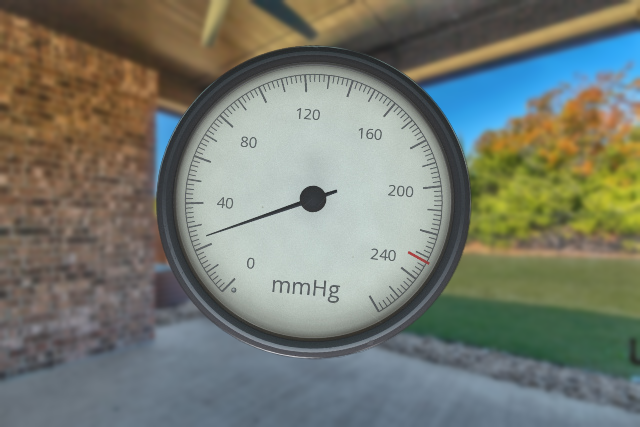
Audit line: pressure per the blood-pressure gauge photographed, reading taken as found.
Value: 24 mmHg
